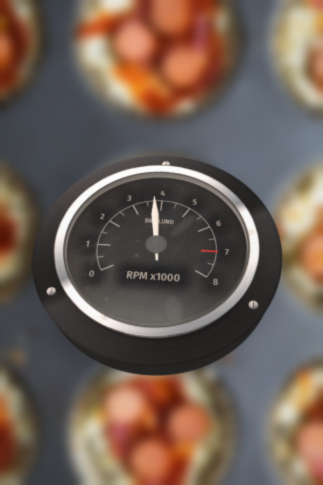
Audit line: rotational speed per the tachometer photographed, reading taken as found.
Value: 3750 rpm
